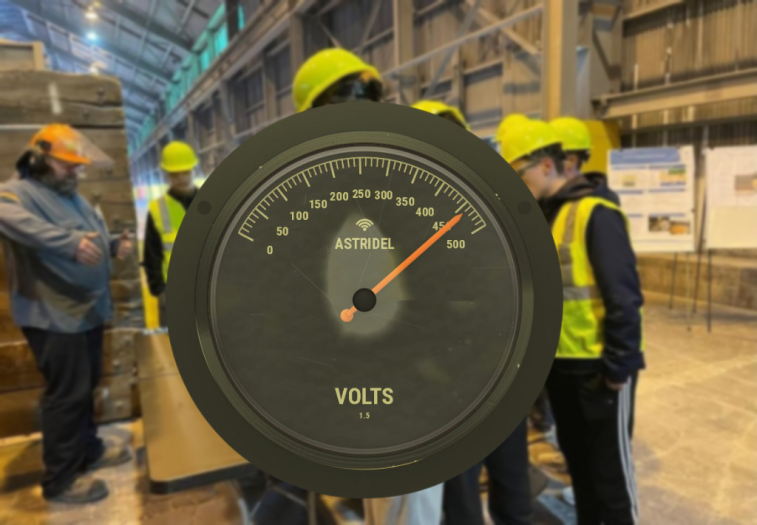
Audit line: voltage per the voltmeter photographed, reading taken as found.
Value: 460 V
